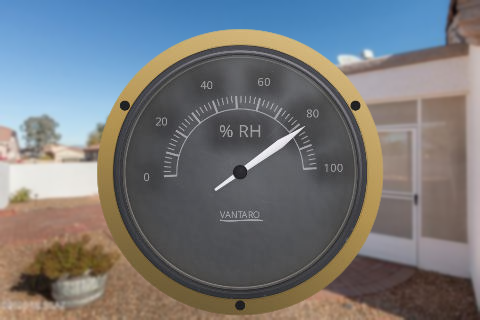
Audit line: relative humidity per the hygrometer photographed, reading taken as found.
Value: 82 %
